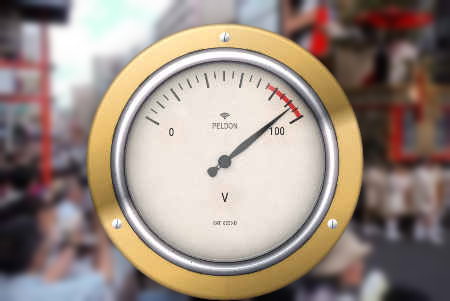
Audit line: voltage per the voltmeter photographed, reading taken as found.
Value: 92.5 V
